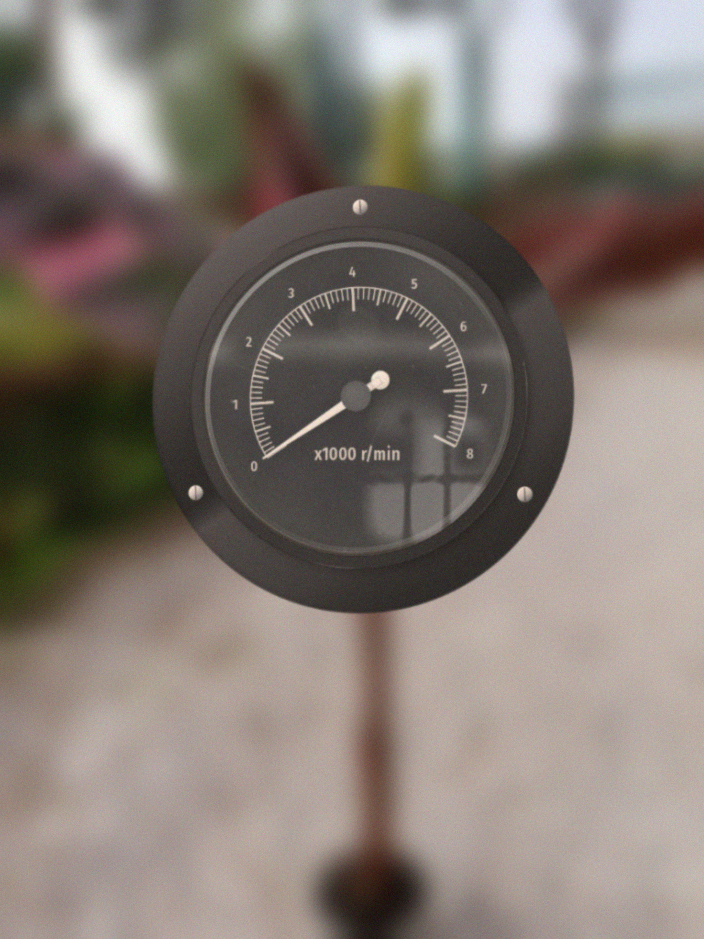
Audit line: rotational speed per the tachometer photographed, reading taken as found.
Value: 0 rpm
